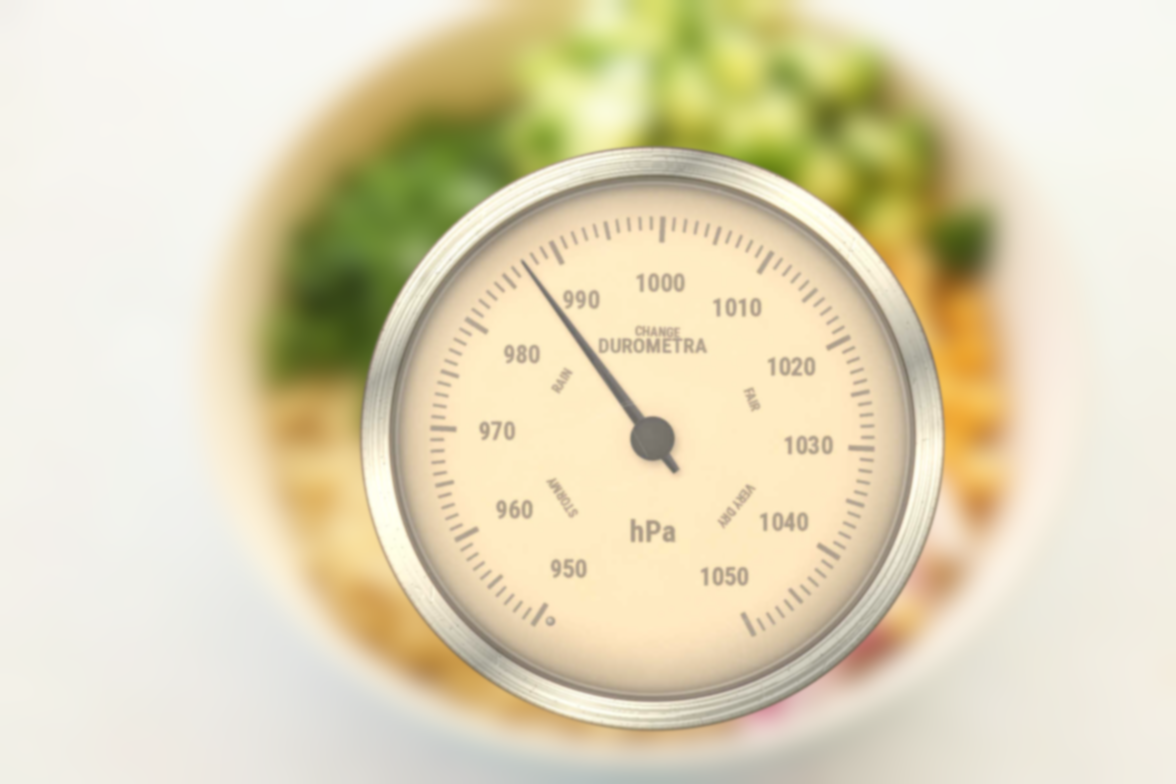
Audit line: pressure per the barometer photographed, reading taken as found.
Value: 987 hPa
